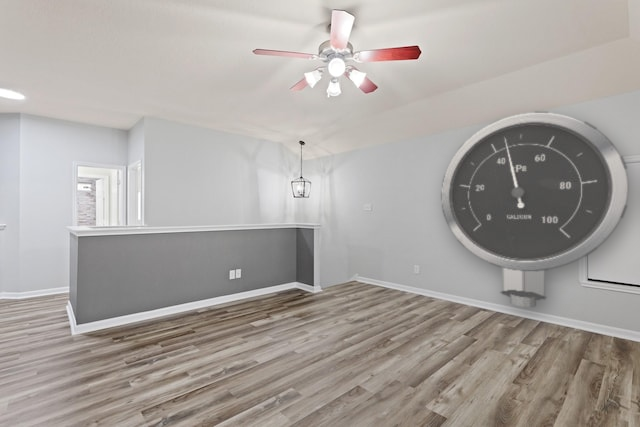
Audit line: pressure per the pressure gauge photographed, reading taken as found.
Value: 45 kPa
